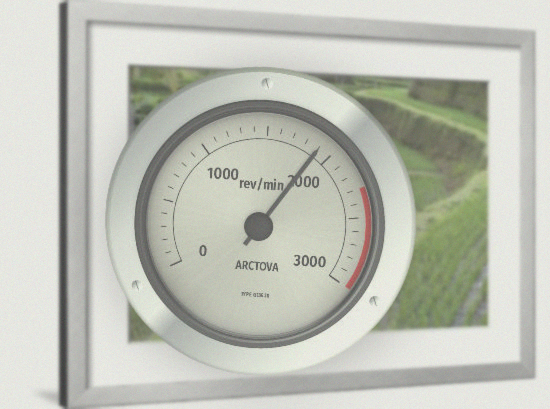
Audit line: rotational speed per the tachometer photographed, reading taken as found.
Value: 1900 rpm
